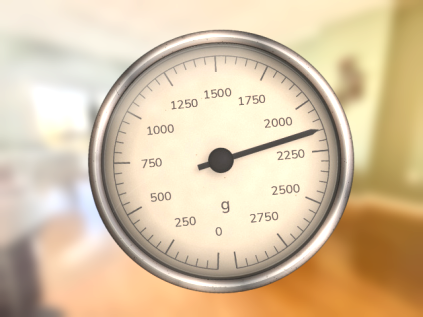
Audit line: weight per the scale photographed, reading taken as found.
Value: 2150 g
